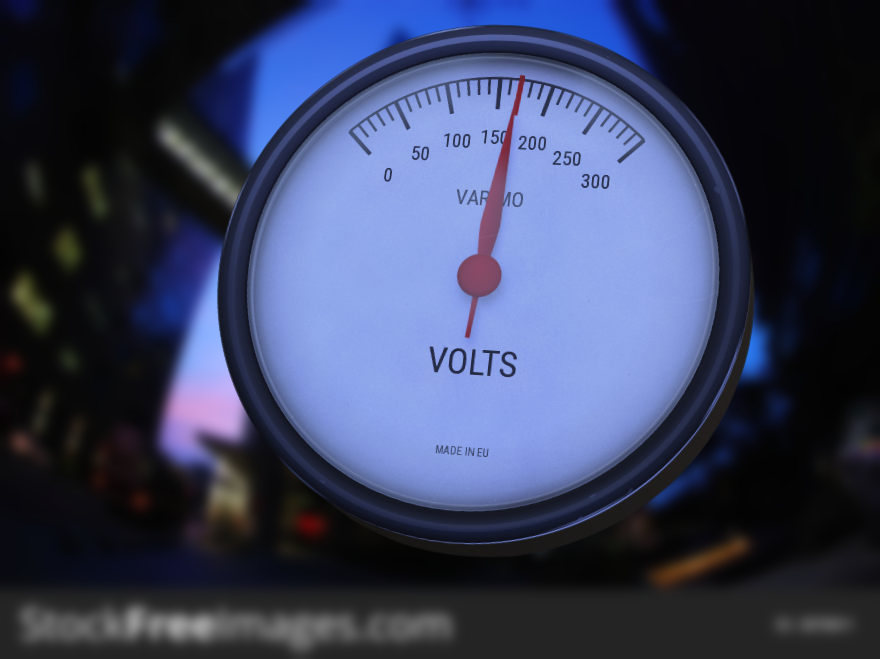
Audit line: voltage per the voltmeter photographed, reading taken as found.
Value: 170 V
